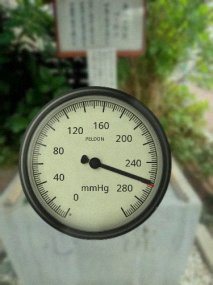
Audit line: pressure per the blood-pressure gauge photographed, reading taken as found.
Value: 260 mmHg
